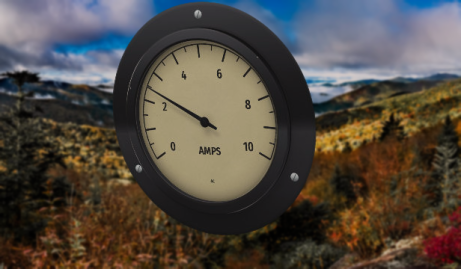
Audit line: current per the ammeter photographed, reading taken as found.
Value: 2.5 A
